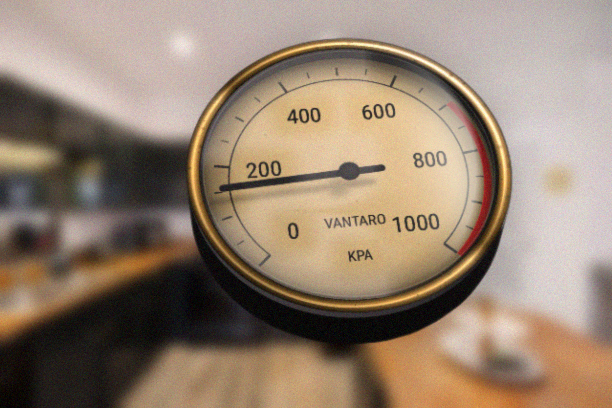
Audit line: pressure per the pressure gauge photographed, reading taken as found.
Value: 150 kPa
